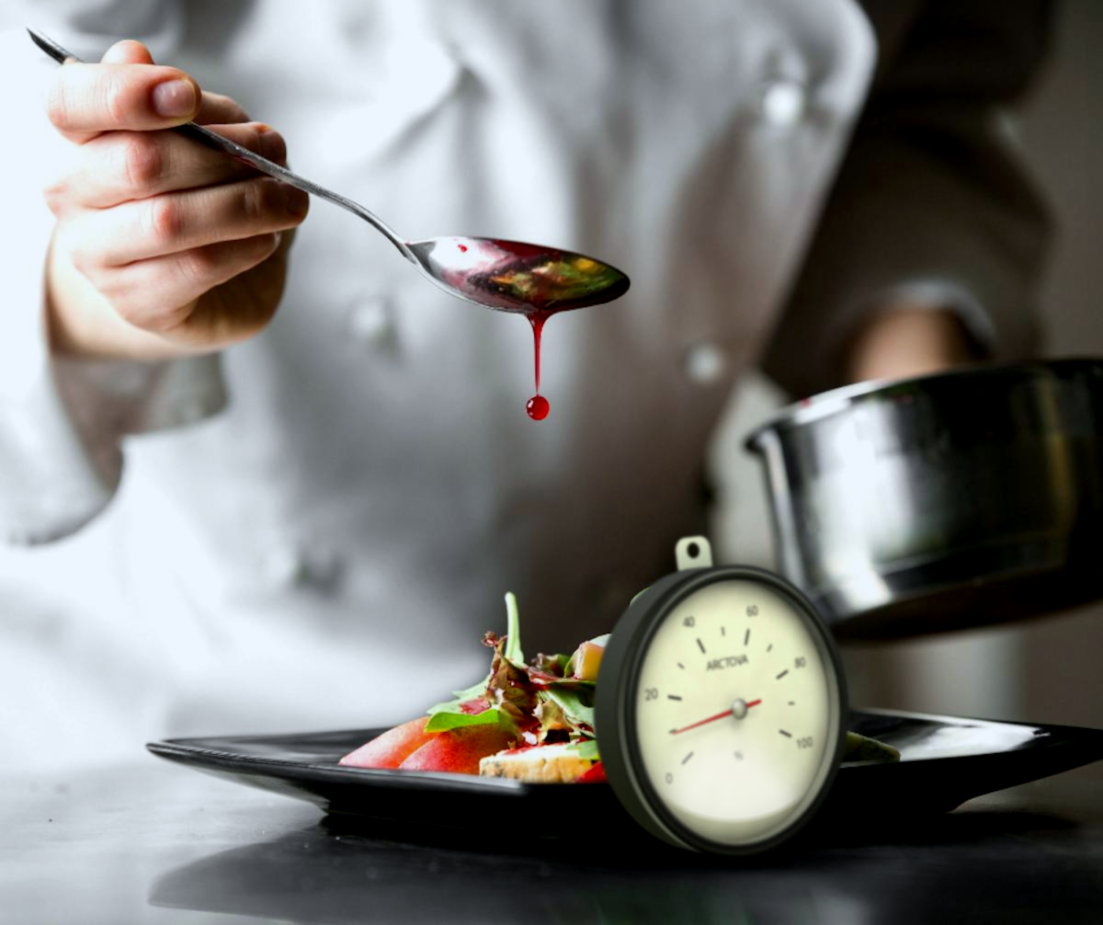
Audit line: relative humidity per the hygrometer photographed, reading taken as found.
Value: 10 %
